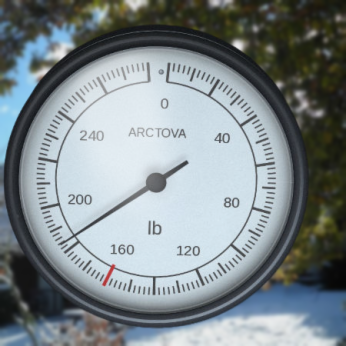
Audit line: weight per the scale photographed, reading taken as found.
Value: 184 lb
